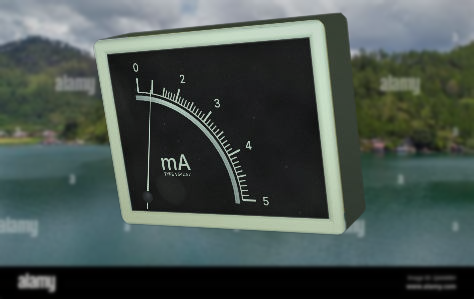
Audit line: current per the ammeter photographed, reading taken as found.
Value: 1 mA
